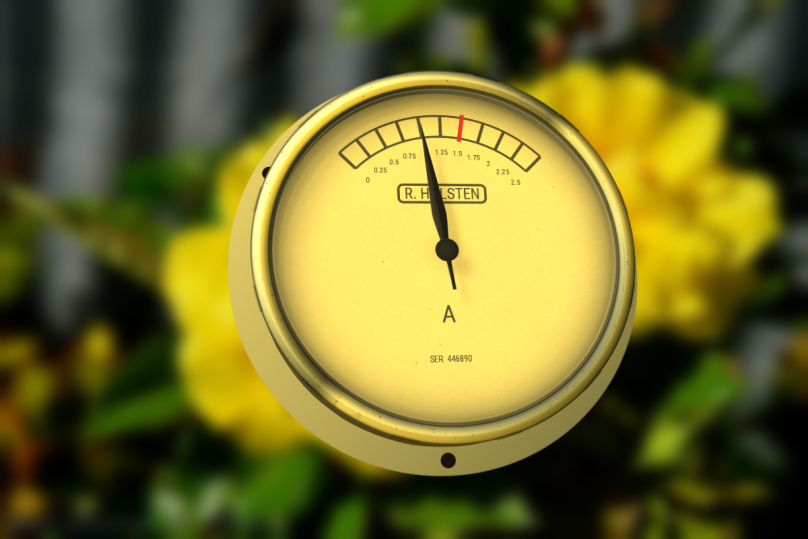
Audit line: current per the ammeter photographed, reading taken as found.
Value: 1 A
